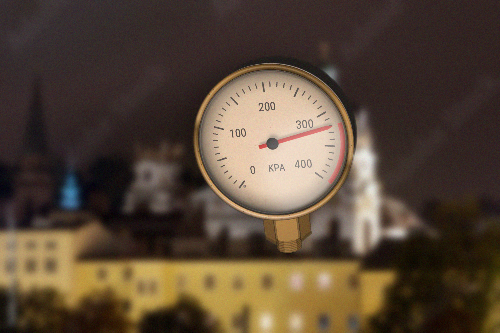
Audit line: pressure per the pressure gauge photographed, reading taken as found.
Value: 320 kPa
